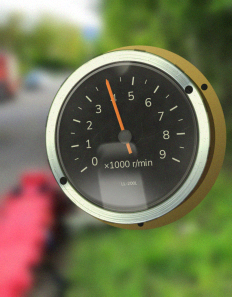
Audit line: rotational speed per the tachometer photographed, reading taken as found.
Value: 4000 rpm
